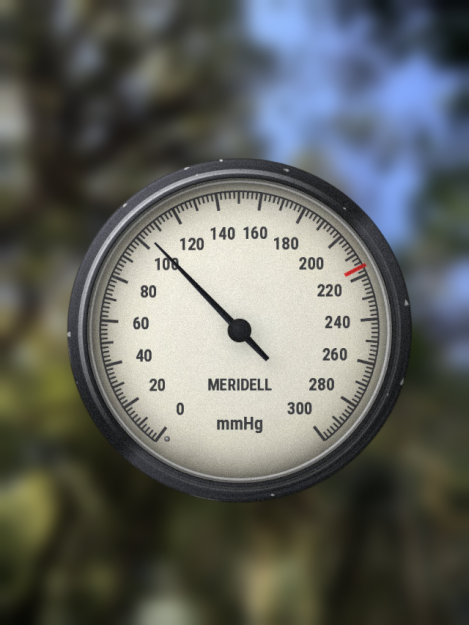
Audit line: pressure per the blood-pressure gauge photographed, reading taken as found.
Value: 104 mmHg
